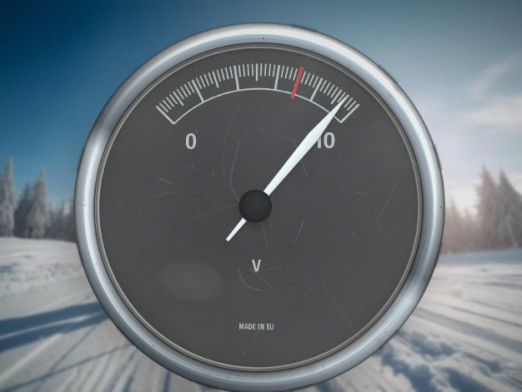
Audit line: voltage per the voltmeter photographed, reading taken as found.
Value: 9.4 V
